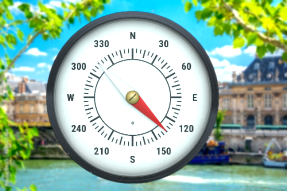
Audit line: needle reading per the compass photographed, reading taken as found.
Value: 135 °
